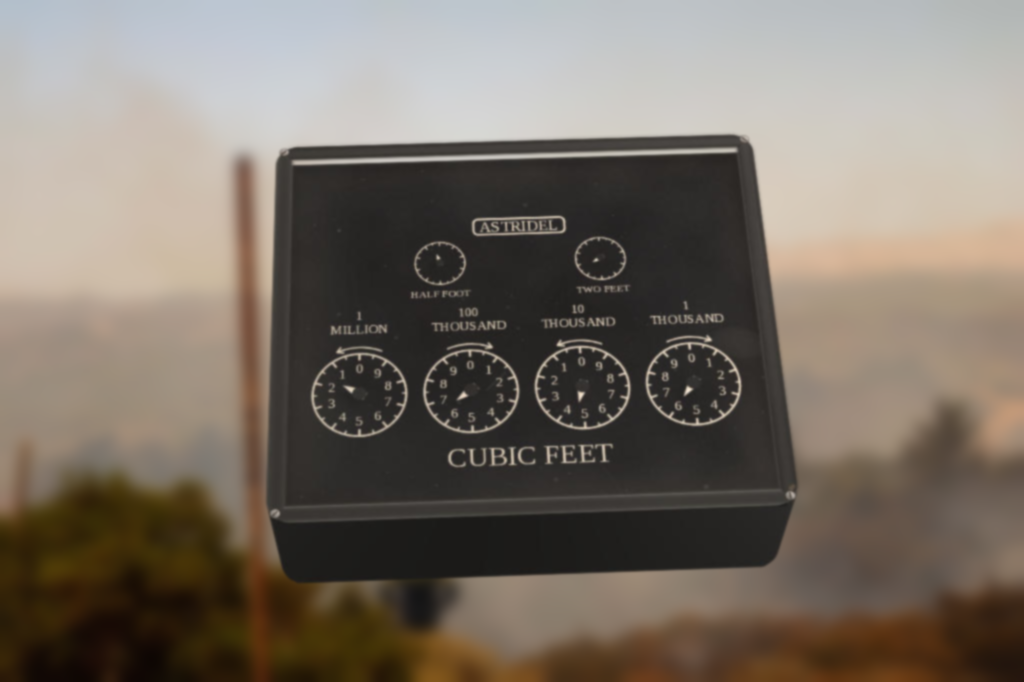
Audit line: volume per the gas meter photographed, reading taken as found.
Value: 164600 ft³
